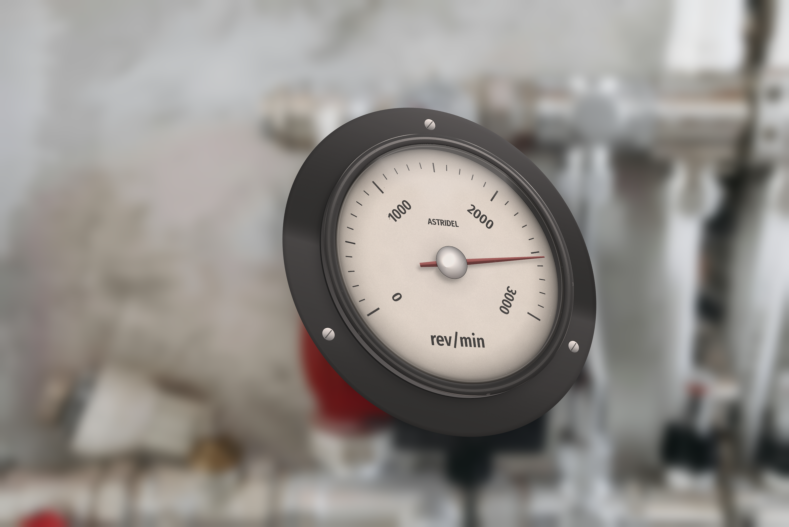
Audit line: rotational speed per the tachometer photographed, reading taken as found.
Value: 2550 rpm
